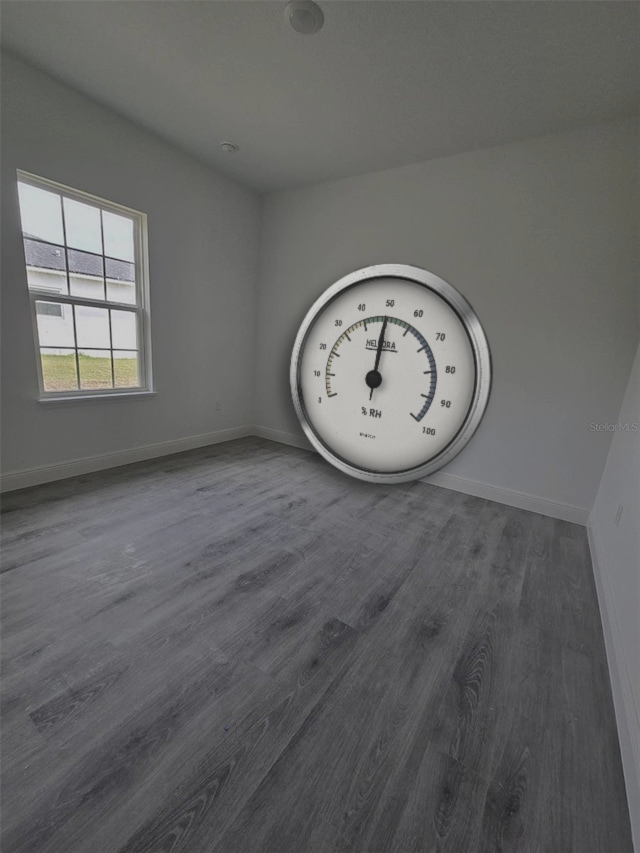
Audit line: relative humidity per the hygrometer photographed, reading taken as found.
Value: 50 %
